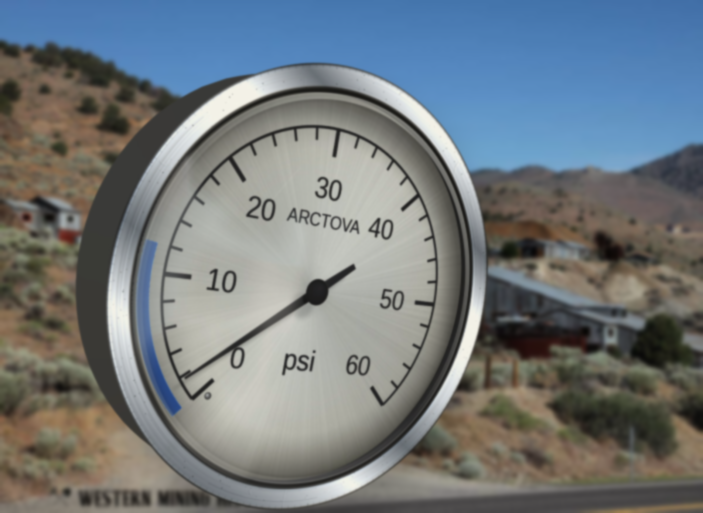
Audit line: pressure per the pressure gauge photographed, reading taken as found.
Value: 2 psi
